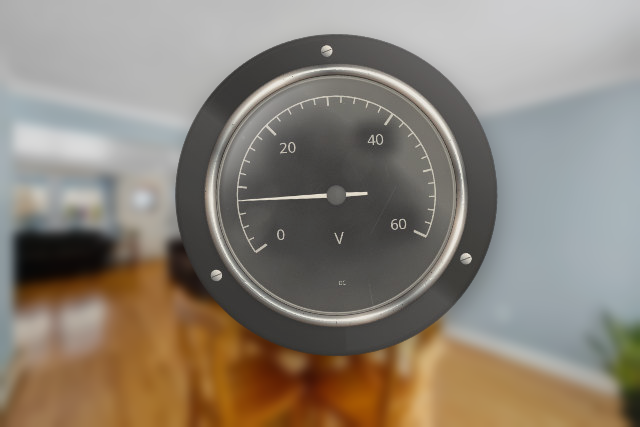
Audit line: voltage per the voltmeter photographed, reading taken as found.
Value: 8 V
